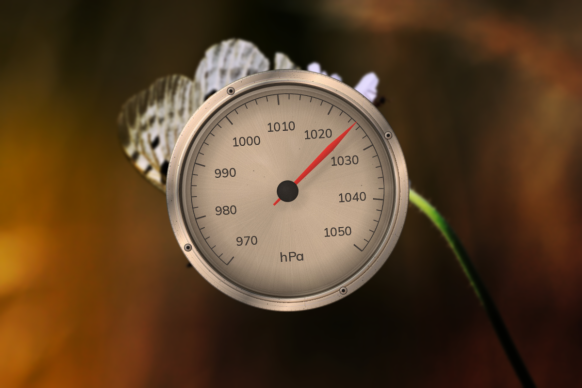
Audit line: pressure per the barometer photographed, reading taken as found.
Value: 1025 hPa
